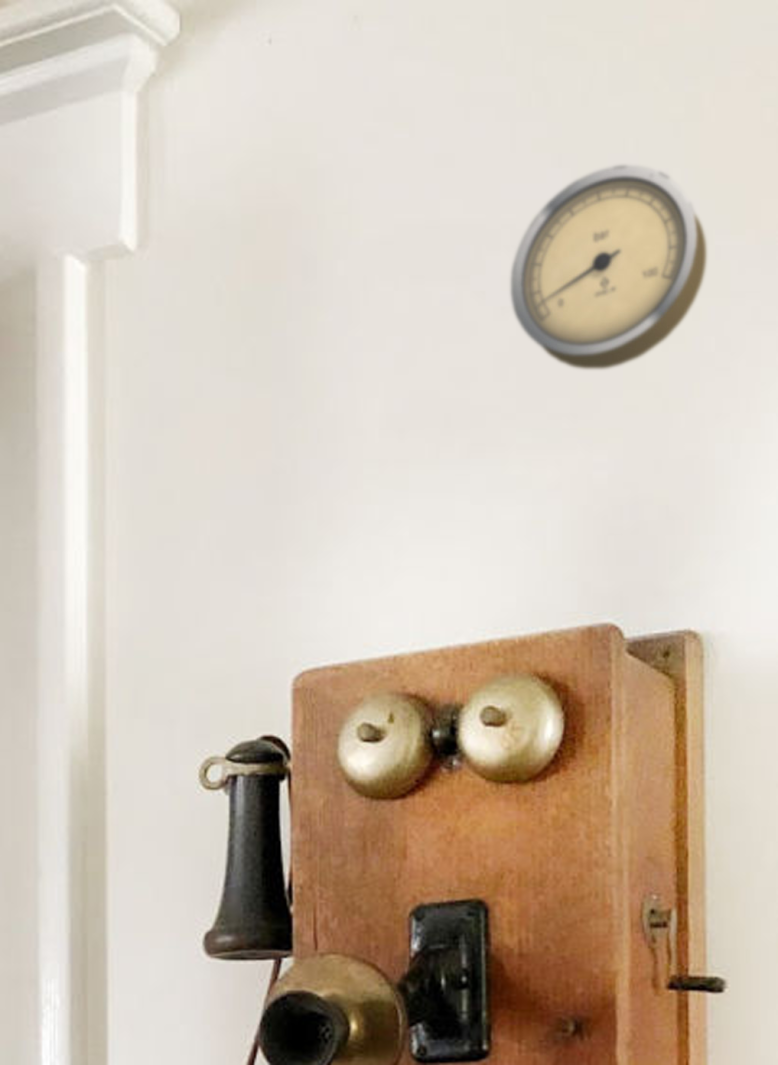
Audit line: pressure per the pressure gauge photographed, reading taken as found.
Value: 5 bar
